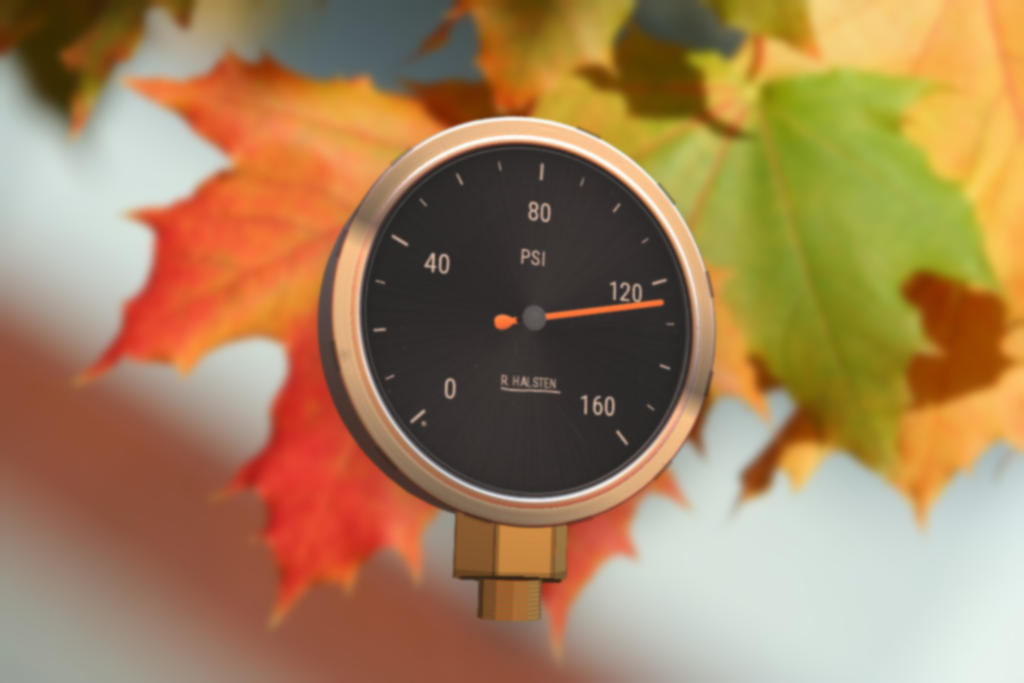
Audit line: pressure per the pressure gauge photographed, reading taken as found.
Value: 125 psi
